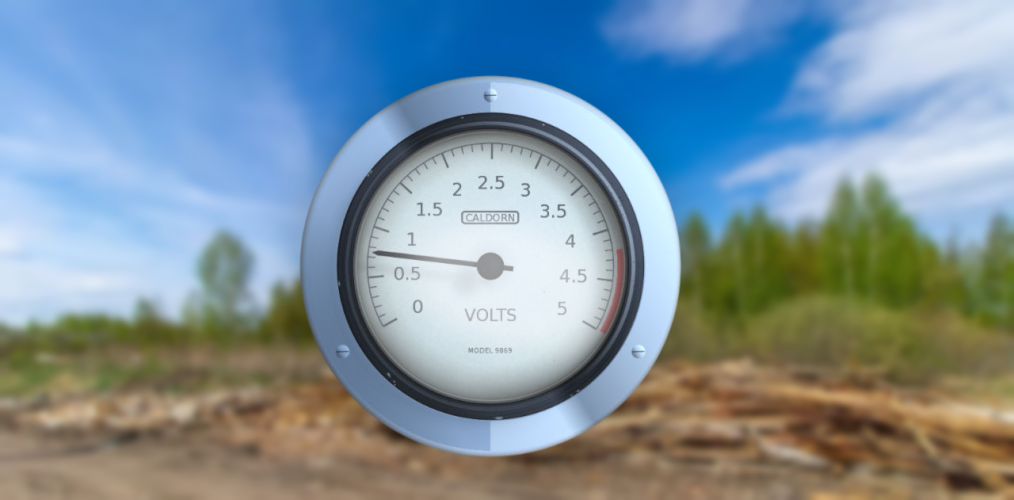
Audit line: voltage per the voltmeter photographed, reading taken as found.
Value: 0.75 V
